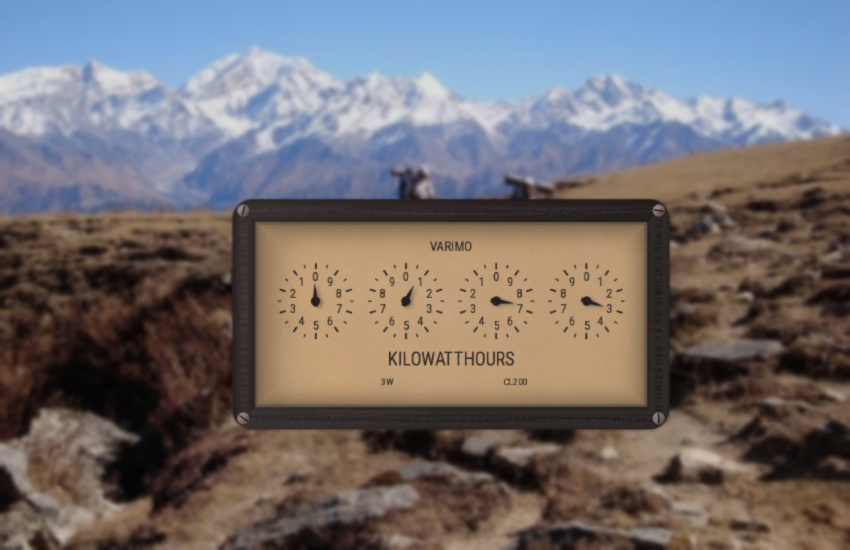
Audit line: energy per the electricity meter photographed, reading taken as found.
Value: 73 kWh
